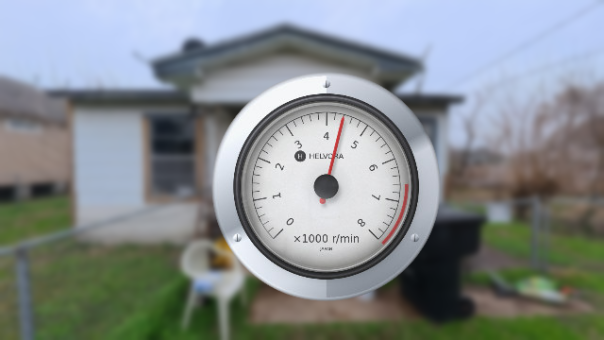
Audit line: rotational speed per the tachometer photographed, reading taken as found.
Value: 4400 rpm
